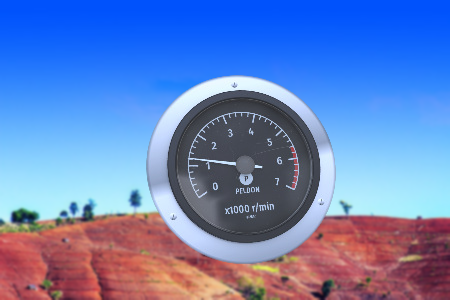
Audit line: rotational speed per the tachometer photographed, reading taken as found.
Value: 1200 rpm
